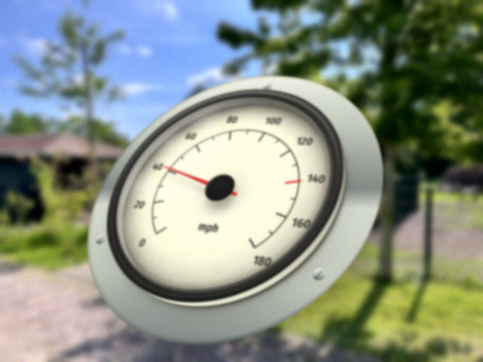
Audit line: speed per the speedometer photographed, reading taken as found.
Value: 40 mph
